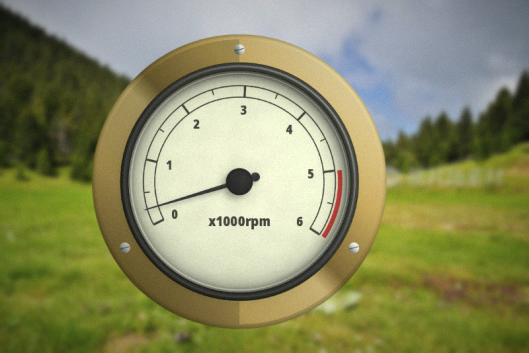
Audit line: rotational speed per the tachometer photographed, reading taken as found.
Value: 250 rpm
